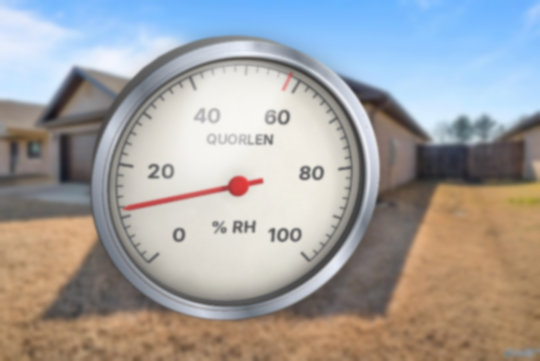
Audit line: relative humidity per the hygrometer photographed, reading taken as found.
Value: 12 %
